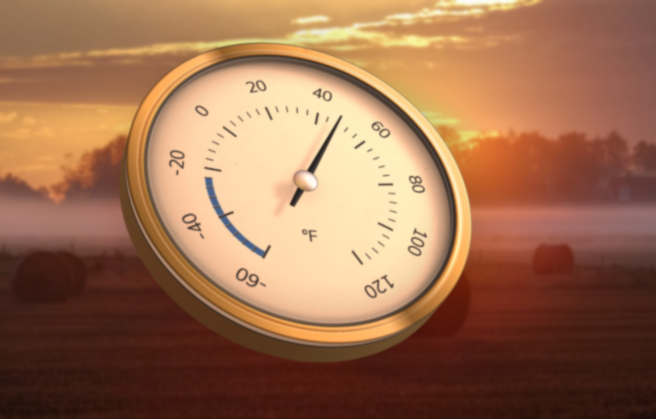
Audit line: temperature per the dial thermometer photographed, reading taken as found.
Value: 48 °F
